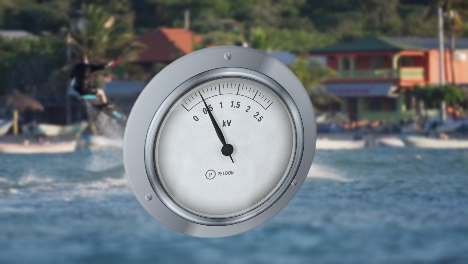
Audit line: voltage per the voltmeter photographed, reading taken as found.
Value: 0.5 kV
